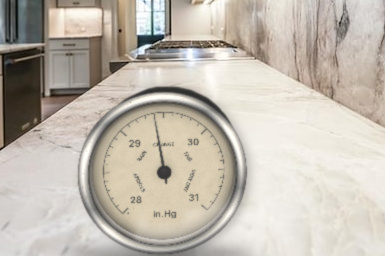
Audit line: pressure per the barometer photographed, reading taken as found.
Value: 29.4 inHg
